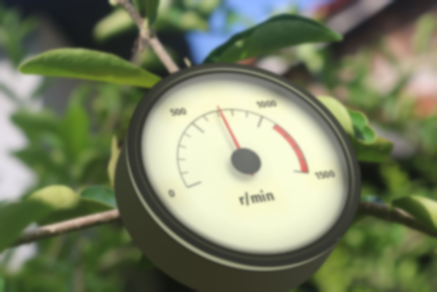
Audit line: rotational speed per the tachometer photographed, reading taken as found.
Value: 700 rpm
